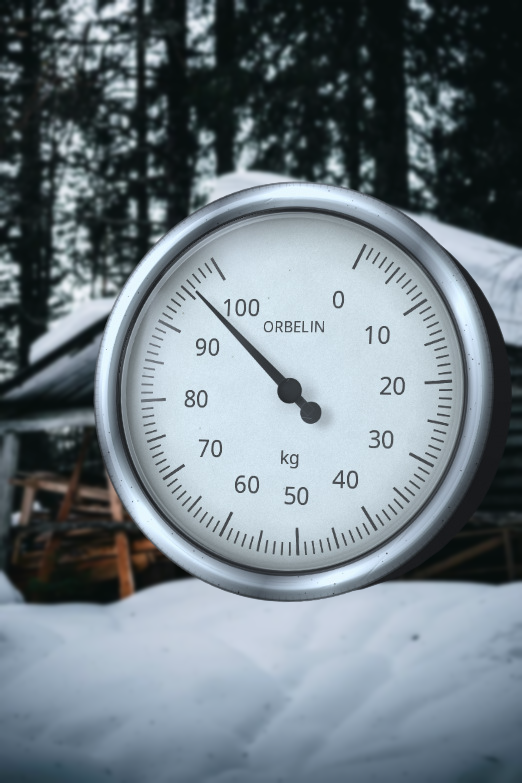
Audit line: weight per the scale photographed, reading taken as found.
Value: 96 kg
